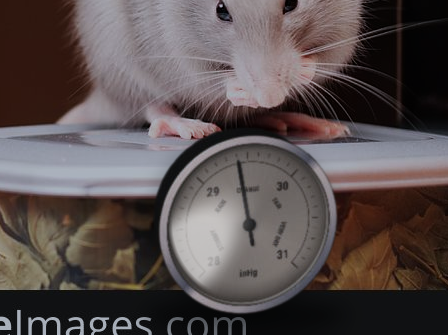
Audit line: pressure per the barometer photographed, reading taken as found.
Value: 29.4 inHg
